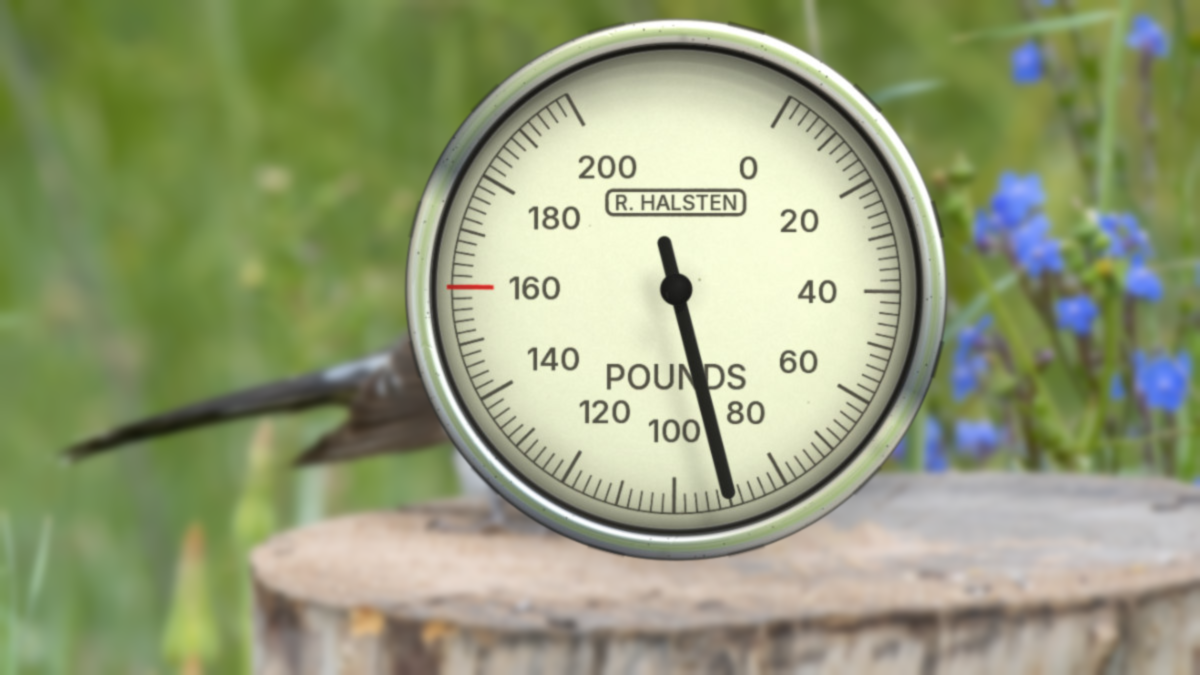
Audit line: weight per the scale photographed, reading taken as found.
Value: 90 lb
